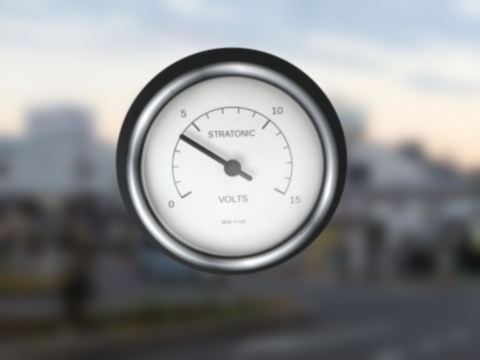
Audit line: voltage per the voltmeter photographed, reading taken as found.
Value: 4 V
